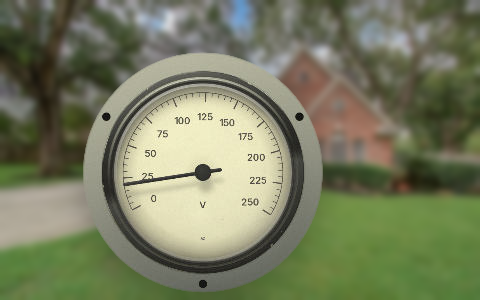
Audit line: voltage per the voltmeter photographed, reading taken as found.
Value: 20 V
